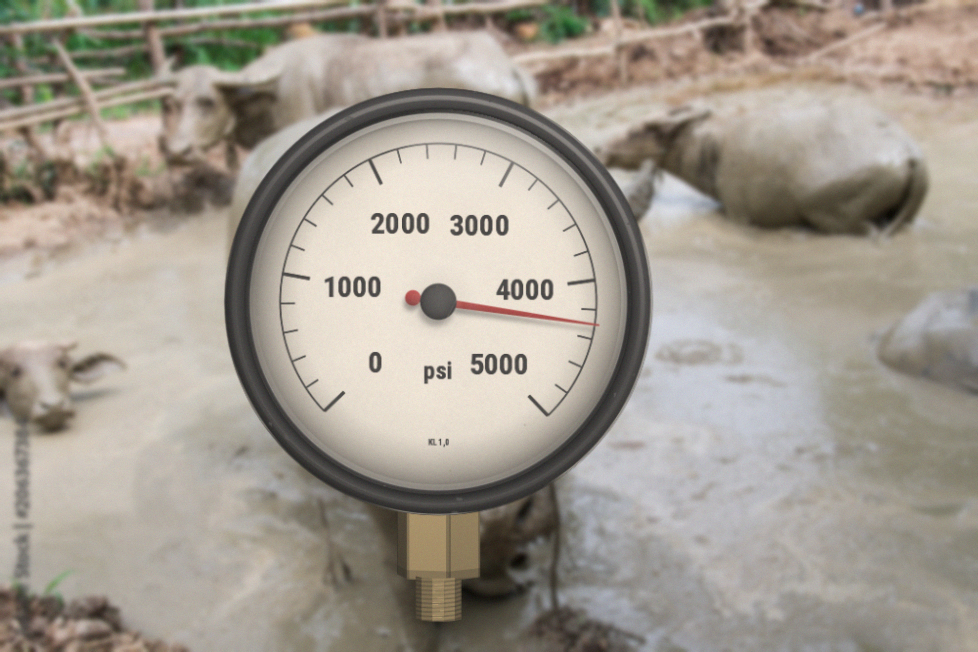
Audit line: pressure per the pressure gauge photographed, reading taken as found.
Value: 4300 psi
